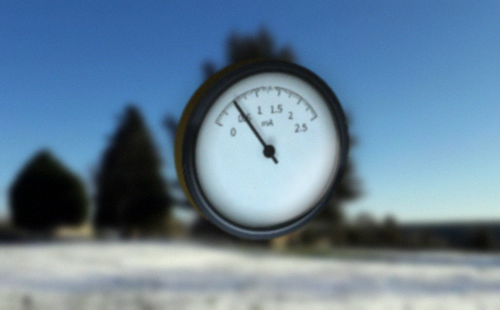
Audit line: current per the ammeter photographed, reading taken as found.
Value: 0.5 mA
